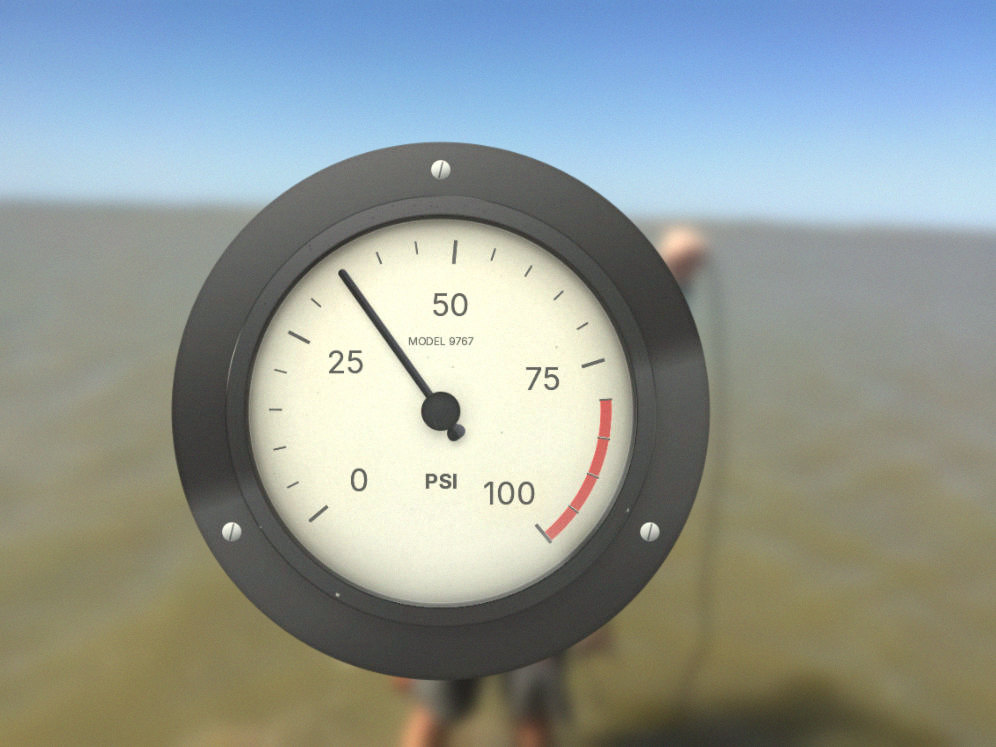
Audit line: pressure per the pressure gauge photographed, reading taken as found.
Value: 35 psi
